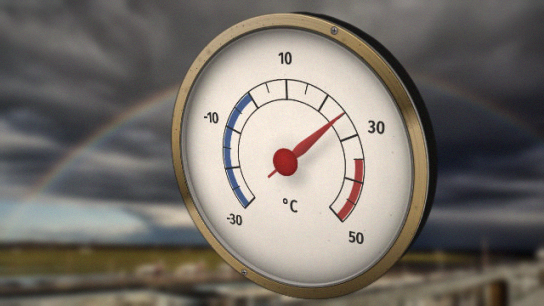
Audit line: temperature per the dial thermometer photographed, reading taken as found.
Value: 25 °C
